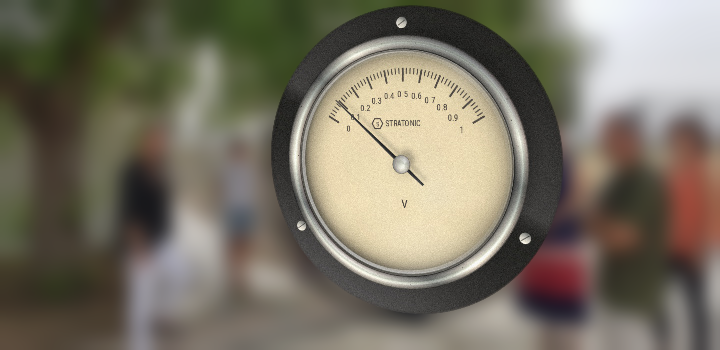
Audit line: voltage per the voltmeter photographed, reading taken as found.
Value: 0.1 V
